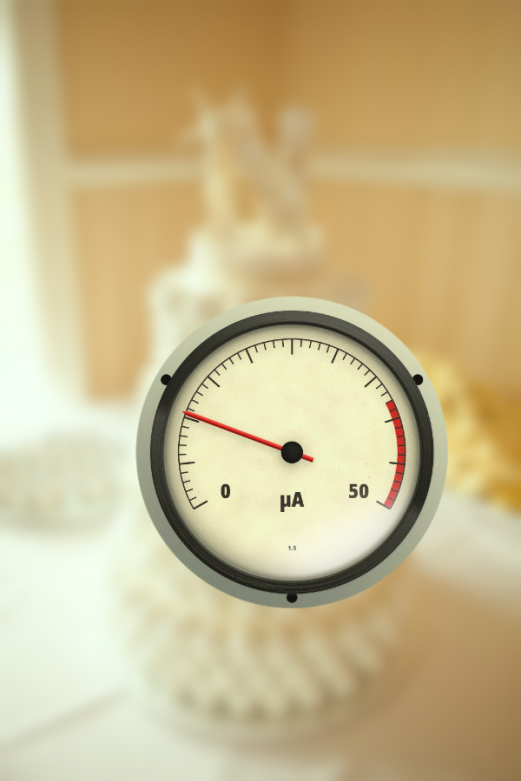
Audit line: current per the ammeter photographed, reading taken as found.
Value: 10.5 µA
